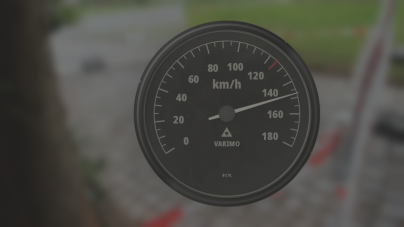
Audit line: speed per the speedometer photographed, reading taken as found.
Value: 147.5 km/h
